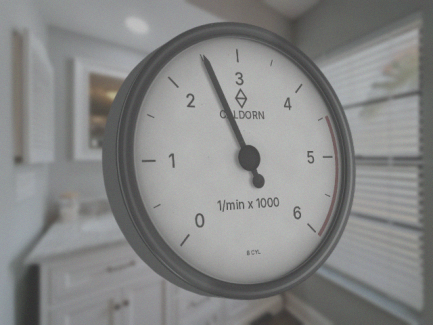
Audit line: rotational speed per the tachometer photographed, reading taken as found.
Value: 2500 rpm
